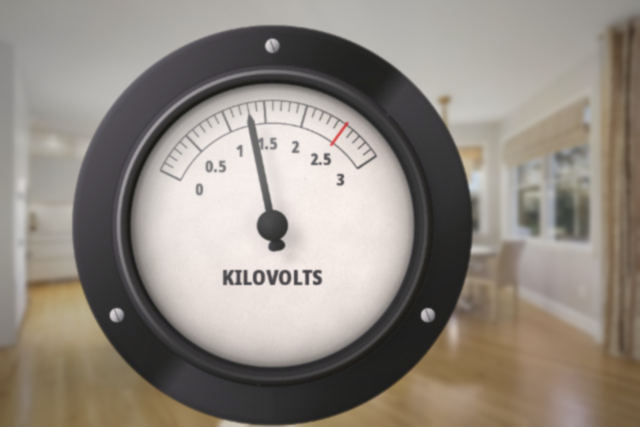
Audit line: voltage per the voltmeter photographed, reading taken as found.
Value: 1.3 kV
